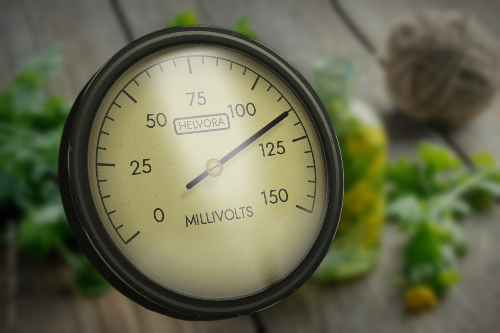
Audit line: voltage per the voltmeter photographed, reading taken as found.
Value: 115 mV
